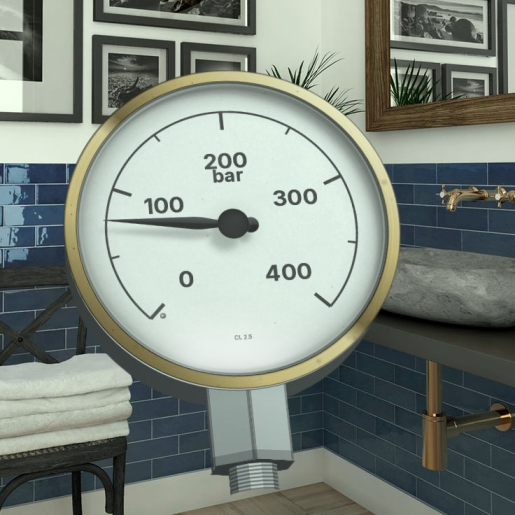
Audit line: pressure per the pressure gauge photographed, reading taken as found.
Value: 75 bar
